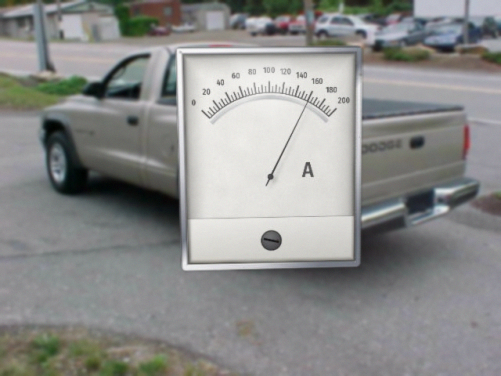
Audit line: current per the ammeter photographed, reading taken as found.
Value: 160 A
